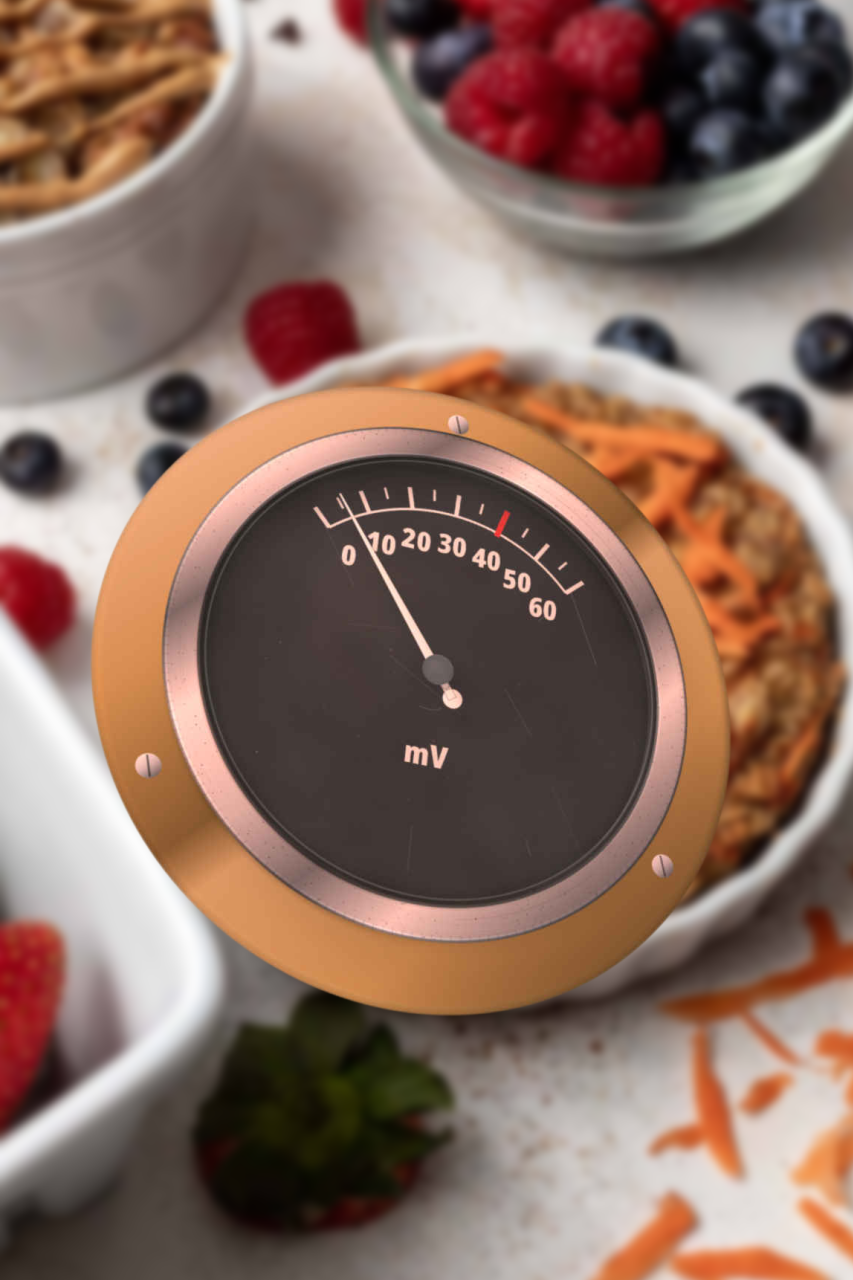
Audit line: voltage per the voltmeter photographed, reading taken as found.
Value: 5 mV
